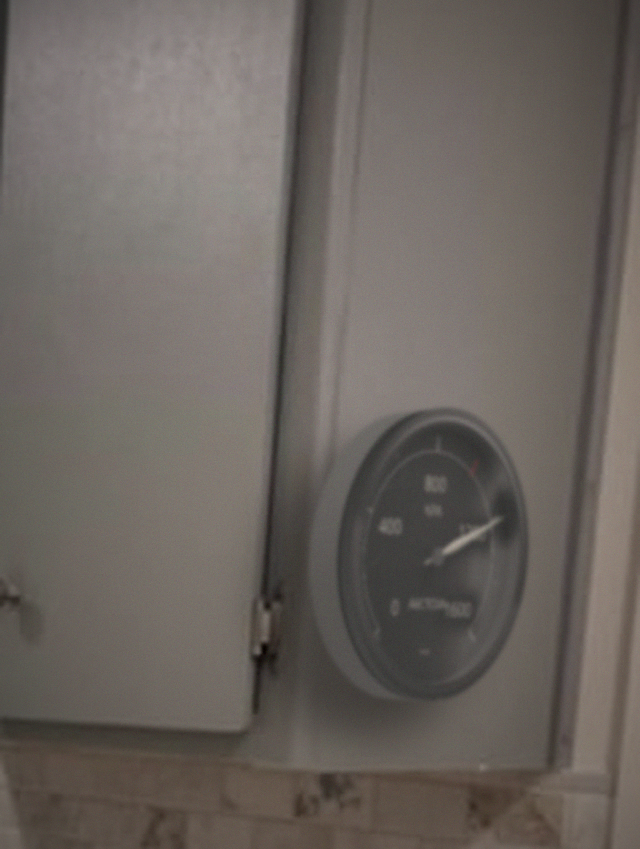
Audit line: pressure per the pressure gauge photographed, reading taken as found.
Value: 1200 kPa
